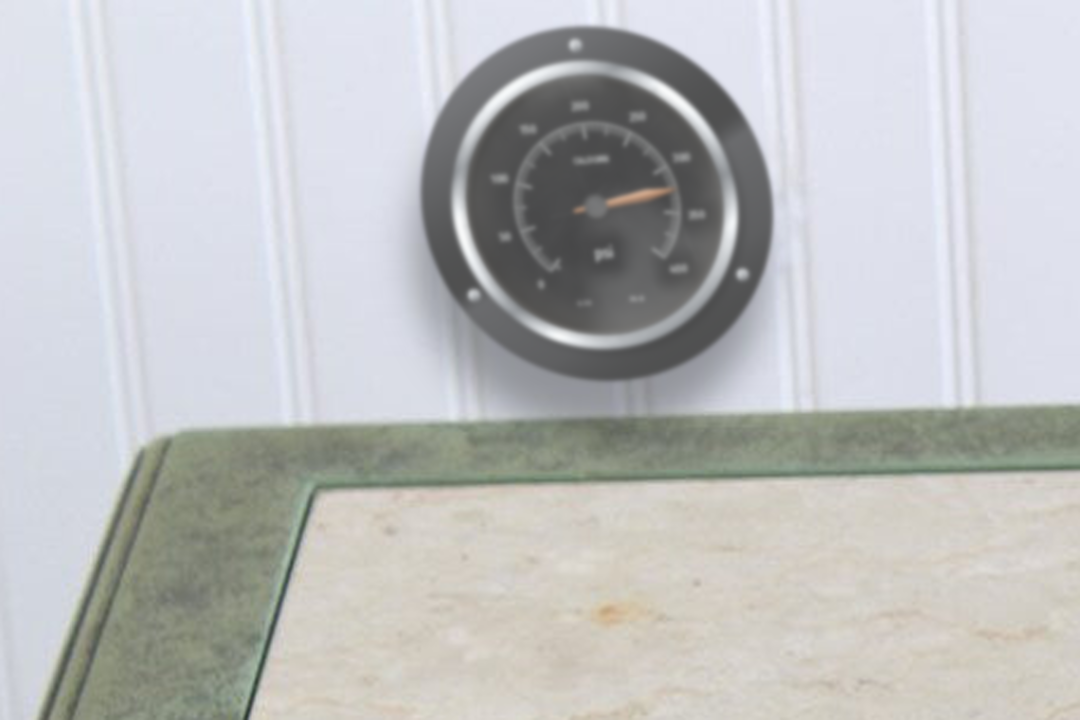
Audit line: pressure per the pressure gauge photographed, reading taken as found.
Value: 325 psi
